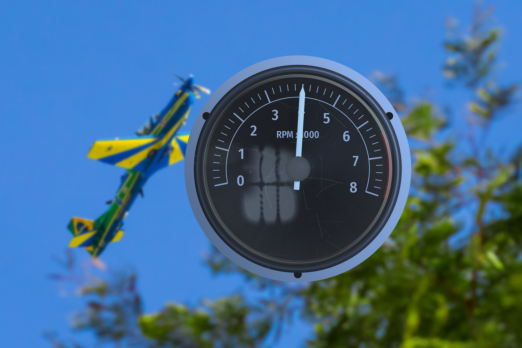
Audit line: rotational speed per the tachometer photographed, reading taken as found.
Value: 4000 rpm
